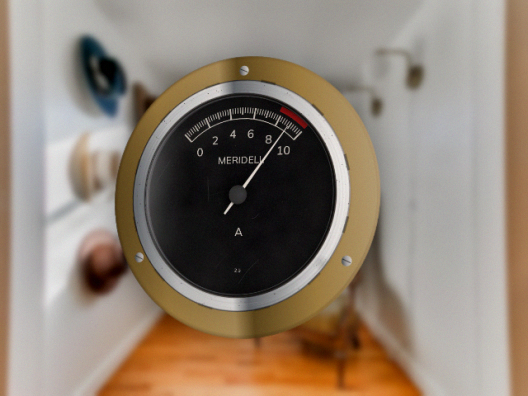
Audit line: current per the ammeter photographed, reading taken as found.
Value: 9 A
